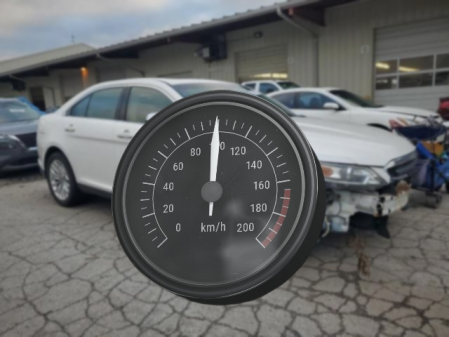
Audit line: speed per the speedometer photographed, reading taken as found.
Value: 100 km/h
